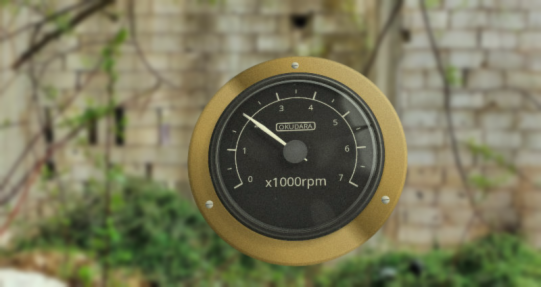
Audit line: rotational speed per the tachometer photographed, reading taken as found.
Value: 2000 rpm
